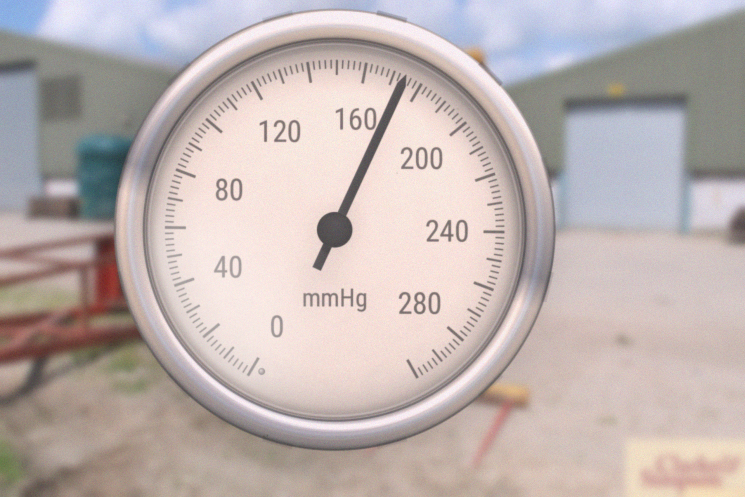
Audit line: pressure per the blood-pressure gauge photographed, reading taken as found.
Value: 174 mmHg
